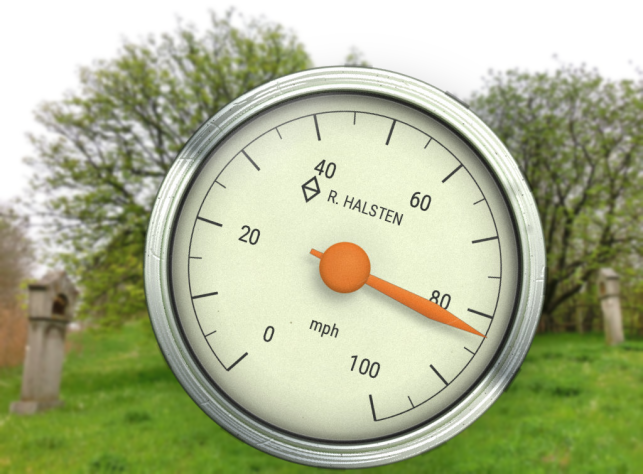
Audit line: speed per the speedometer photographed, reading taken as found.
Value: 82.5 mph
